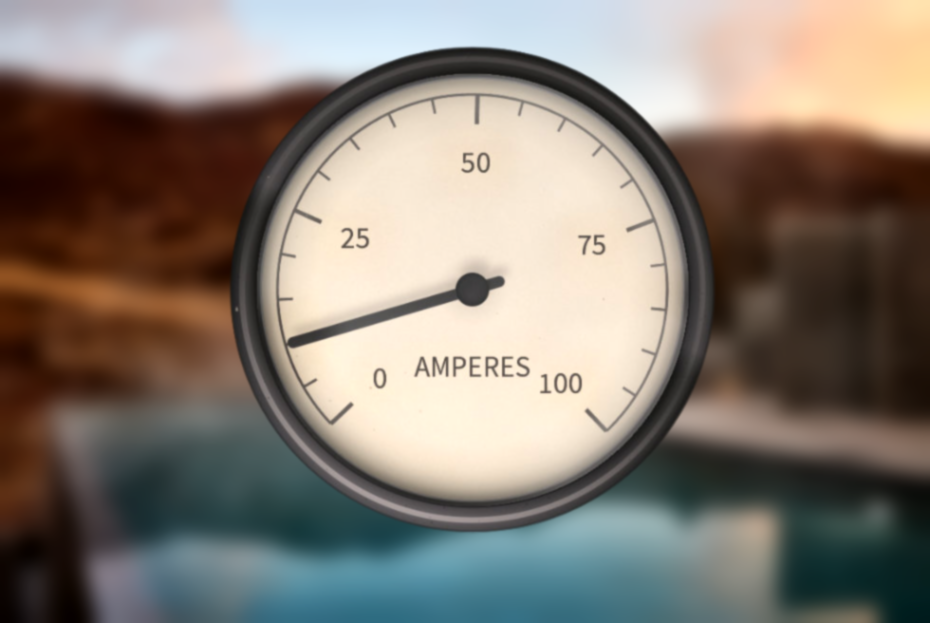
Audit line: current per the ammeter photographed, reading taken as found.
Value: 10 A
